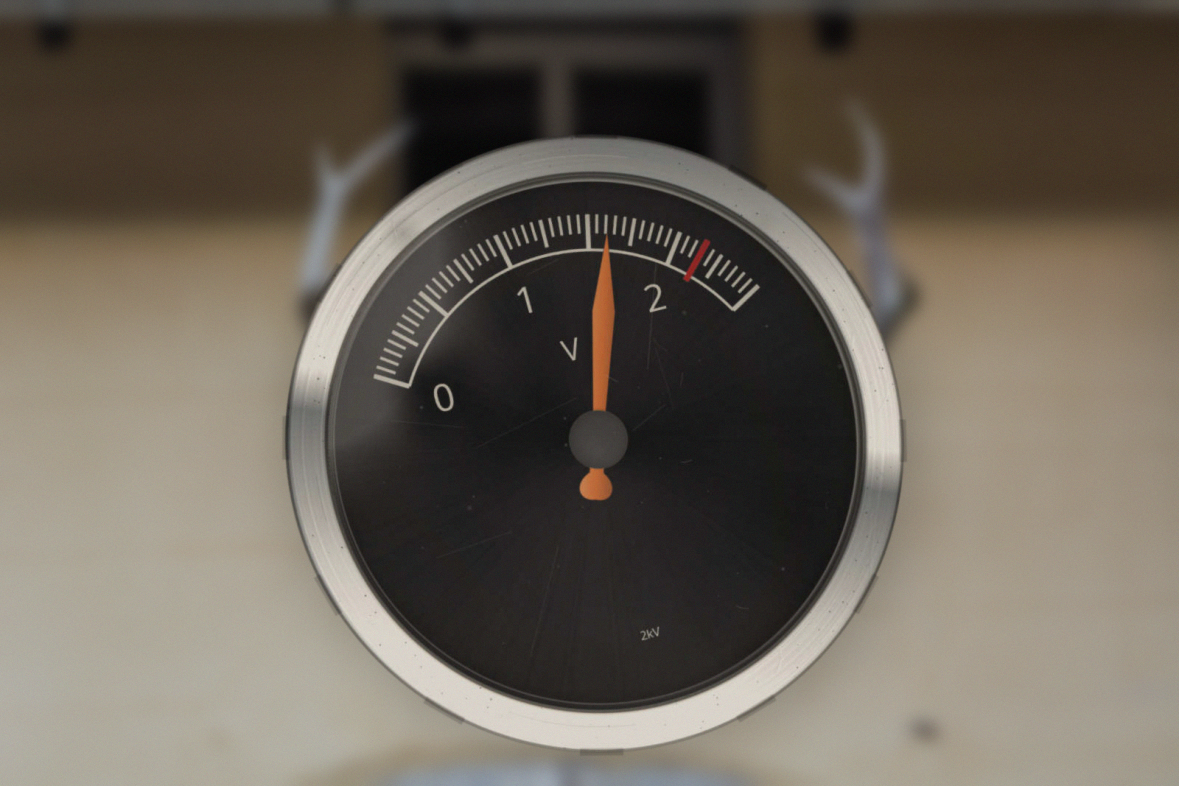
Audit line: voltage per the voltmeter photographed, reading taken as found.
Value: 1.6 V
